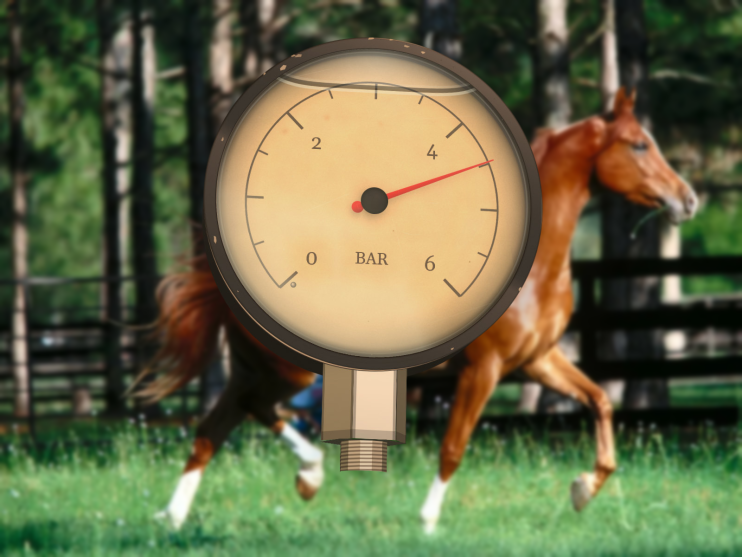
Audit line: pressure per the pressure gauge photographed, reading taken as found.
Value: 4.5 bar
